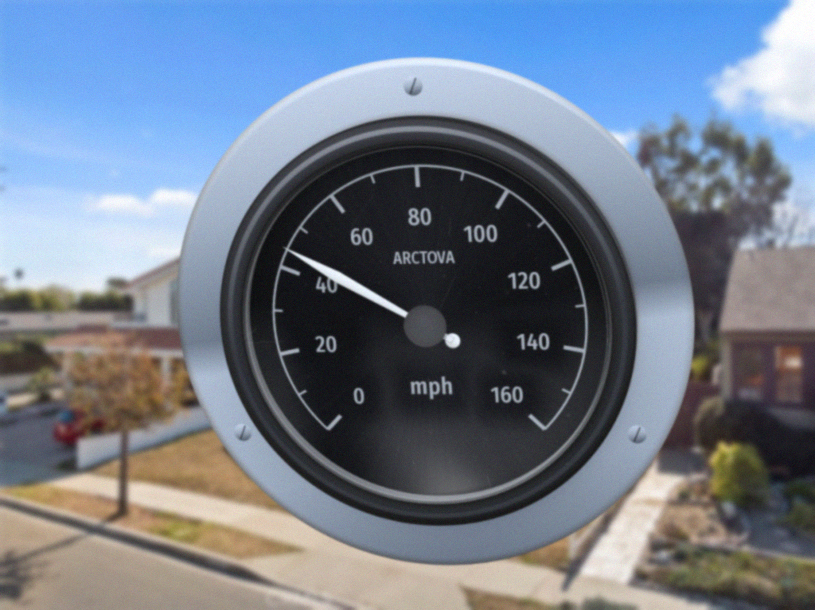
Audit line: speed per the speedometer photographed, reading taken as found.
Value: 45 mph
